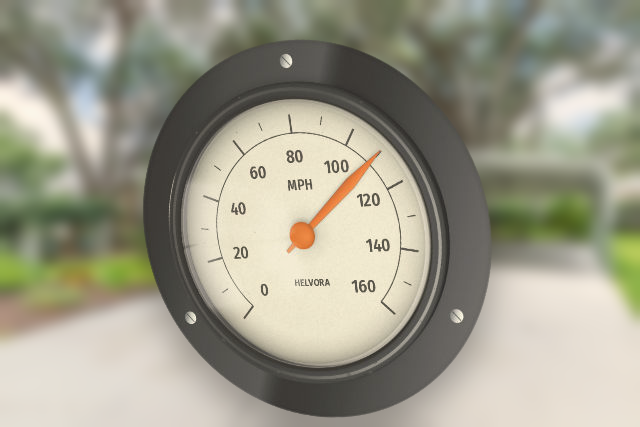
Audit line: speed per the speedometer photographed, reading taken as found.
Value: 110 mph
